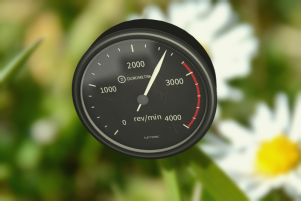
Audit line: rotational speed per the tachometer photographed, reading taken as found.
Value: 2500 rpm
